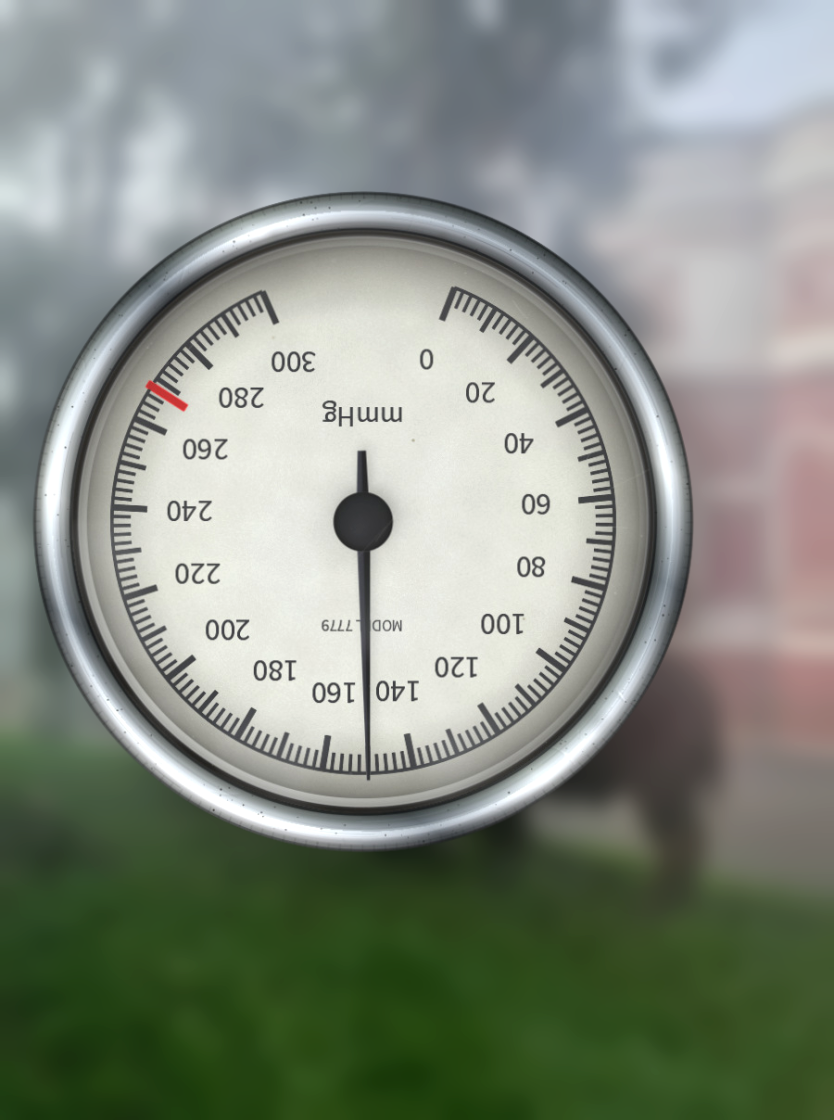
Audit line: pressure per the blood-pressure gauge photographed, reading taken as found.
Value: 150 mmHg
